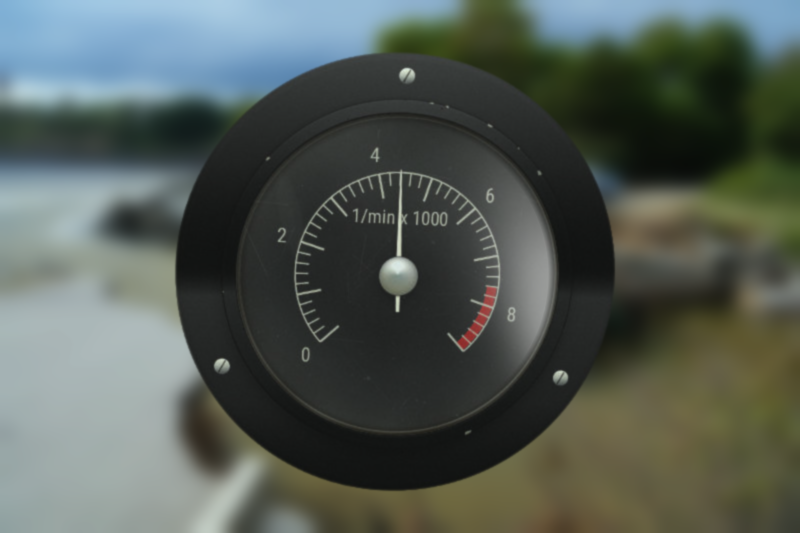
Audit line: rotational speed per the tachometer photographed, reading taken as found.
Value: 4400 rpm
